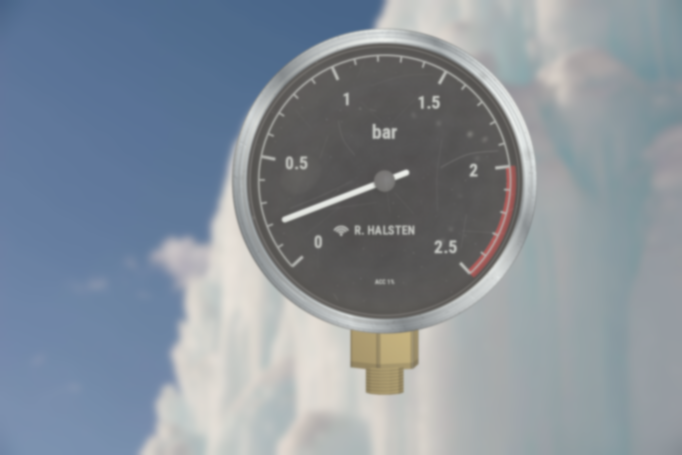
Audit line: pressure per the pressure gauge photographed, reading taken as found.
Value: 0.2 bar
